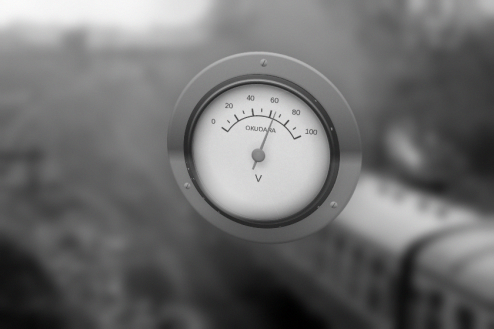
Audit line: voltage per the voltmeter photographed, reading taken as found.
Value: 65 V
